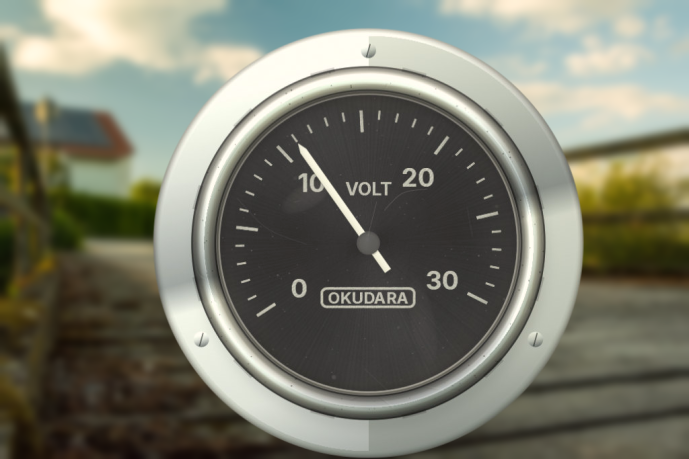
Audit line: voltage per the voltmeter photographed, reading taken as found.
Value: 11 V
